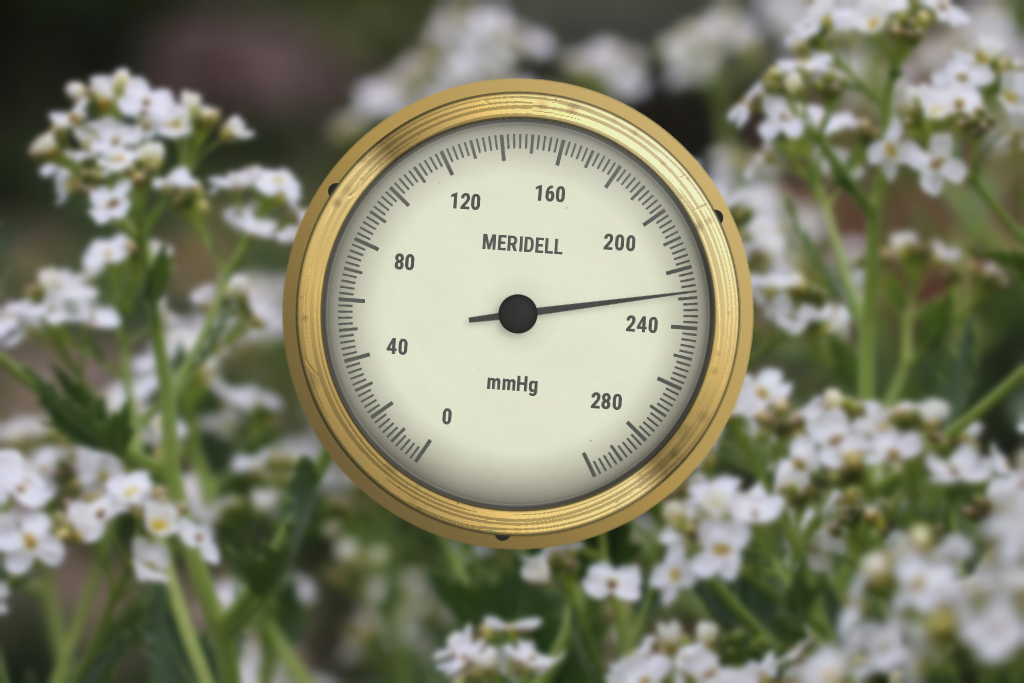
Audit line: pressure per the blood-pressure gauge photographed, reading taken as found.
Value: 228 mmHg
